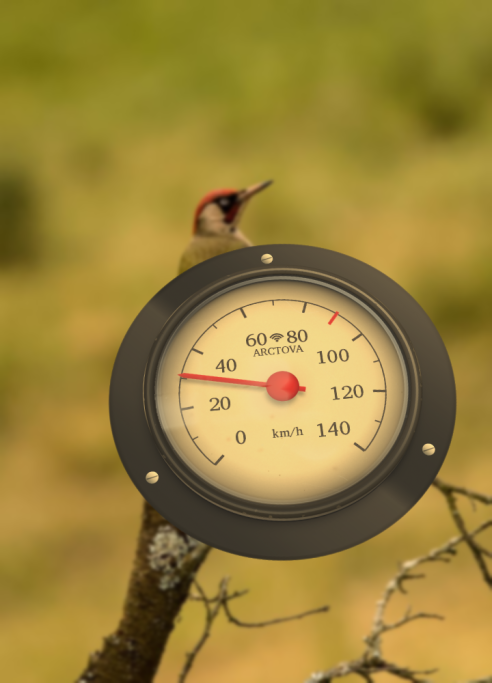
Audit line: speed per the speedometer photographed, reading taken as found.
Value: 30 km/h
